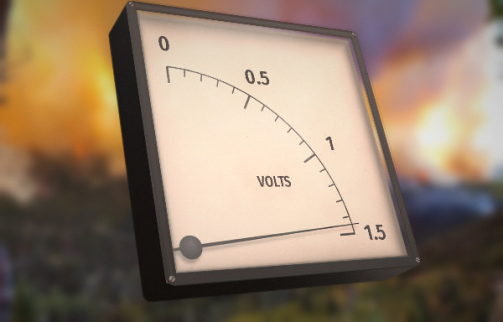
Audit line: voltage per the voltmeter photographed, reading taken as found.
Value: 1.45 V
